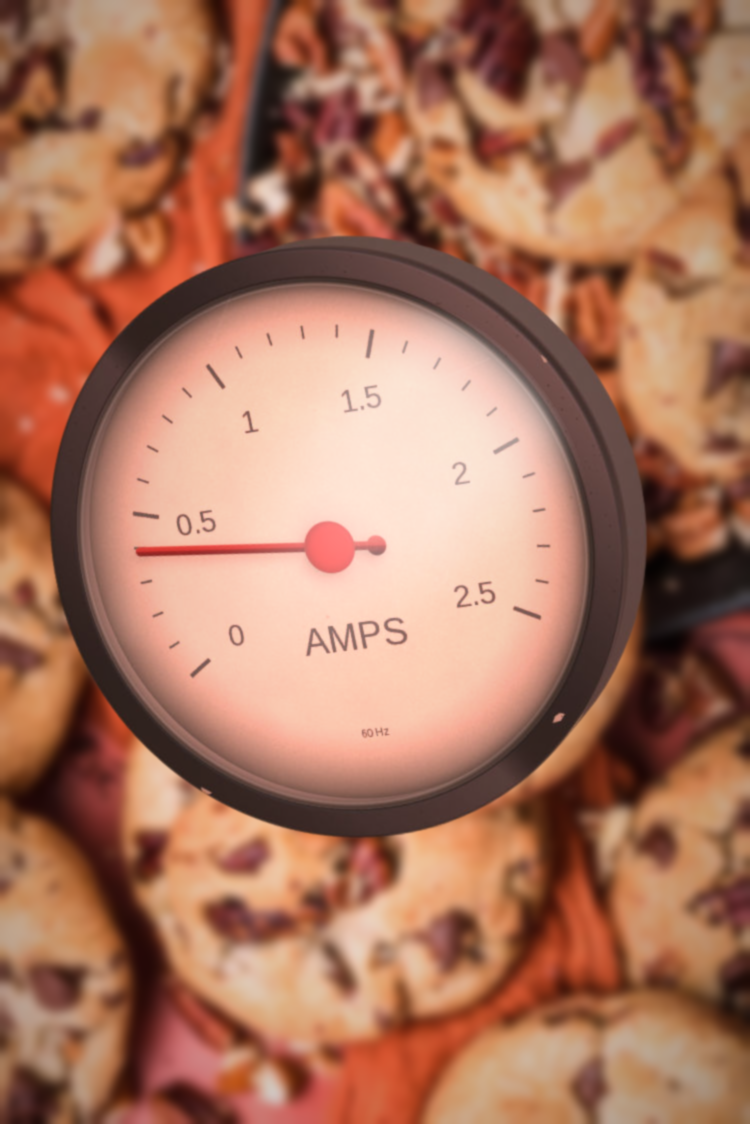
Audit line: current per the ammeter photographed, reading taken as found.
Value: 0.4 A
